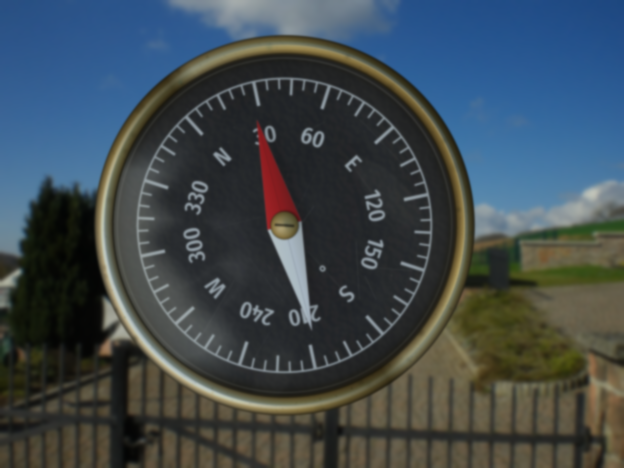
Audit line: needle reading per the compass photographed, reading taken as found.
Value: 27.5 °
